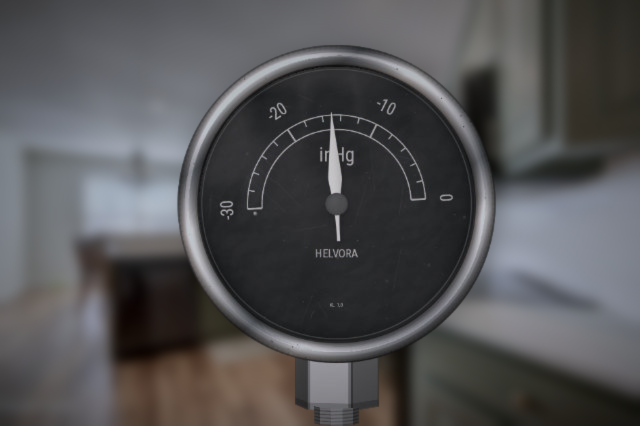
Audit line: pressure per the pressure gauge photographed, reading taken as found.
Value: -15 inHg
